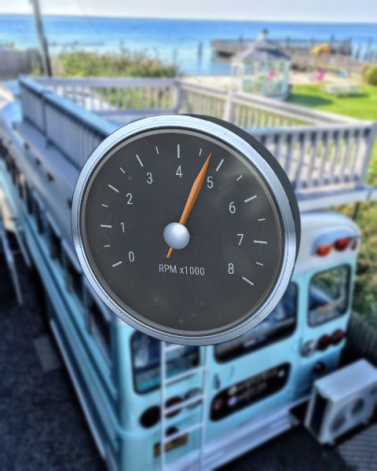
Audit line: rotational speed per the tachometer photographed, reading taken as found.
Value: 4750 rpm
